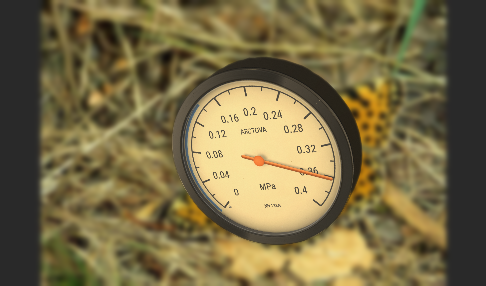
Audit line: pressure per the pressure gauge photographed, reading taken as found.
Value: 0.36 MPa
